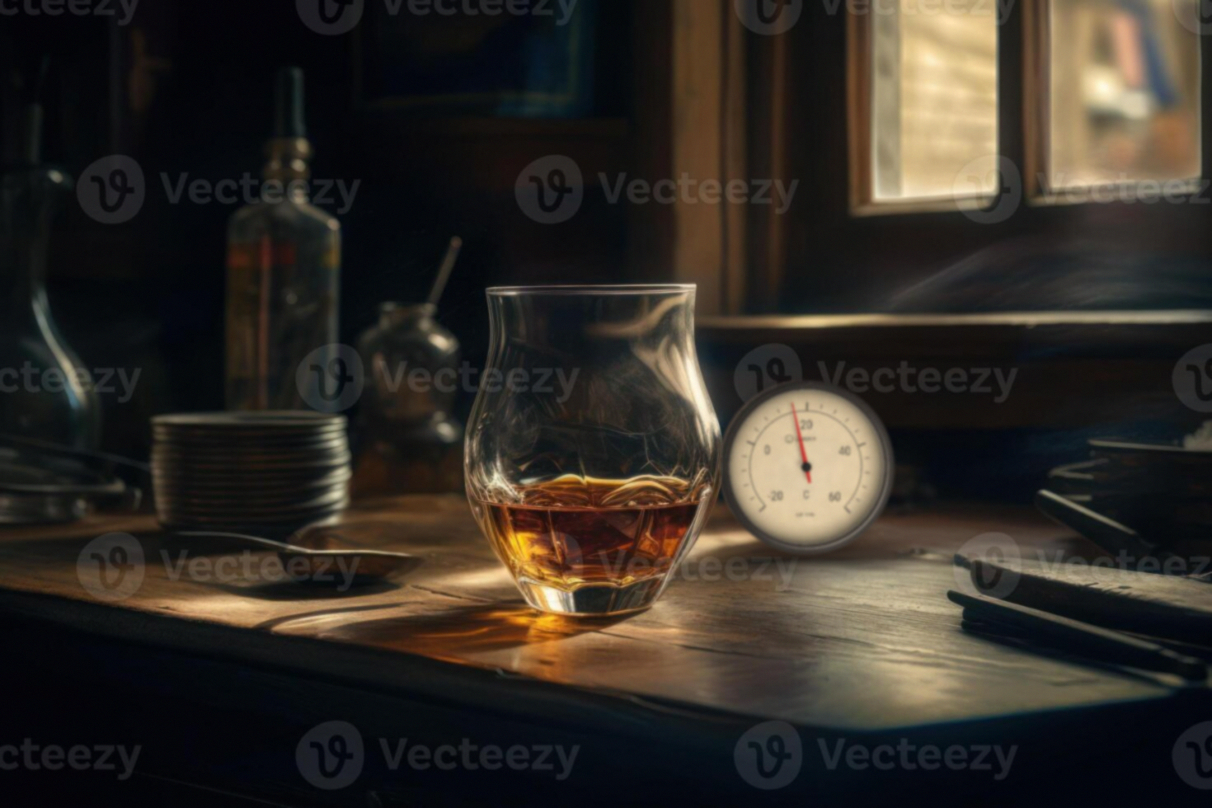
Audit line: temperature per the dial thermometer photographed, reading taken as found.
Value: 16 °C
